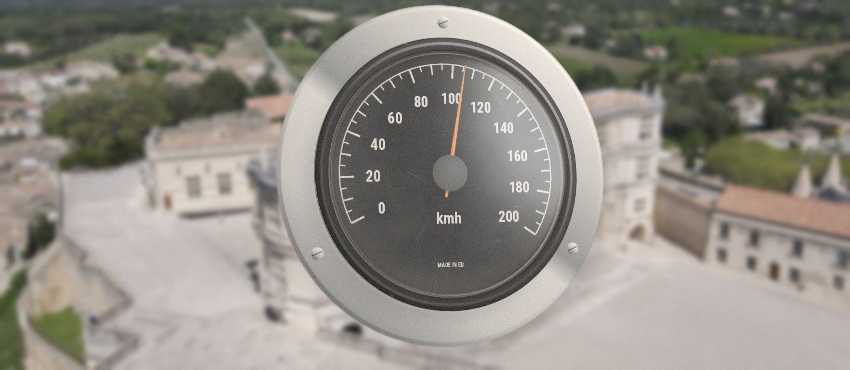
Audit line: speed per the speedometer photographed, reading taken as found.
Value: 105 km/h
